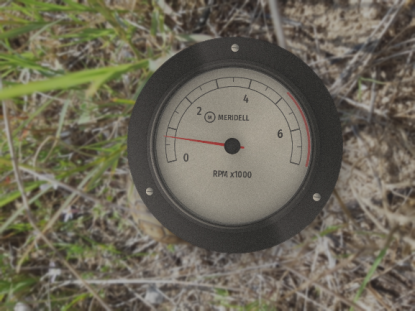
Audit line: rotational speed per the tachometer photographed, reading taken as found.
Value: 750 rpm
